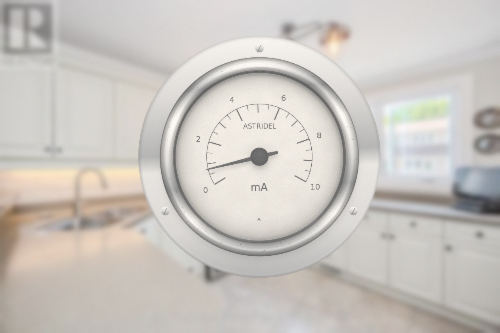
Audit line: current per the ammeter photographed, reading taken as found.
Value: 0.75 mA
